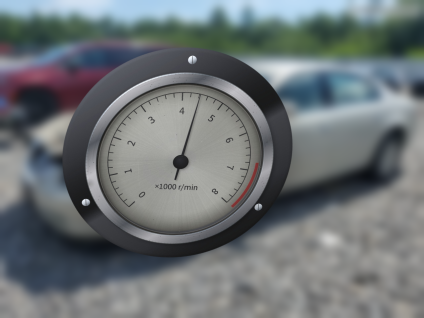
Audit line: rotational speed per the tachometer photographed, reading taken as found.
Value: 4400 rpm
